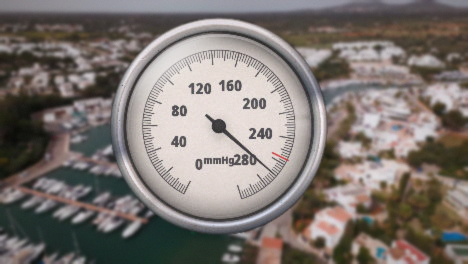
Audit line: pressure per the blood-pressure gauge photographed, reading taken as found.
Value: 270 mmHg
